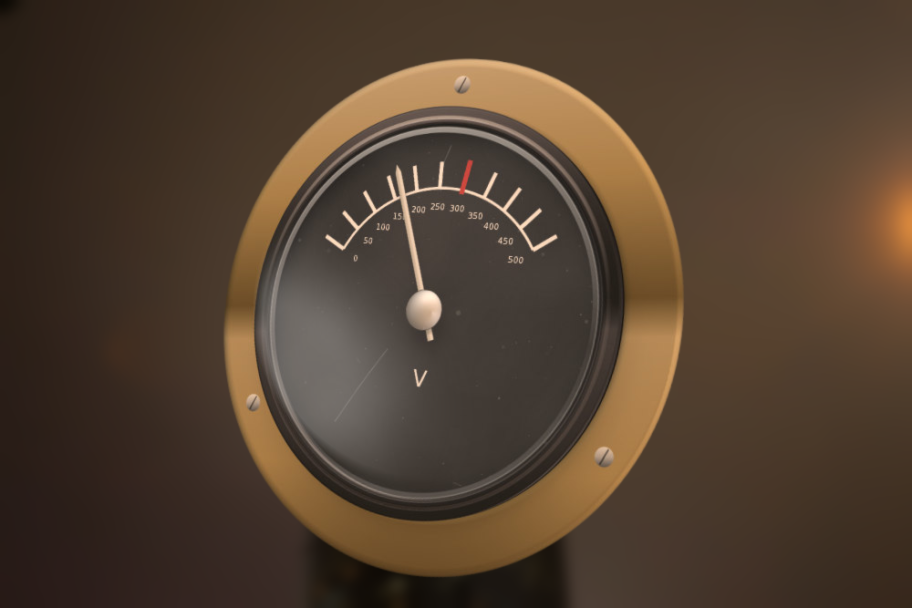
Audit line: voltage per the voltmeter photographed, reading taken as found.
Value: 175 V
